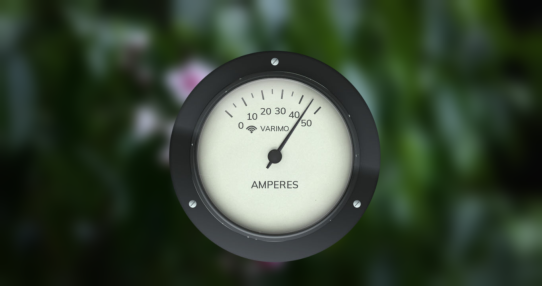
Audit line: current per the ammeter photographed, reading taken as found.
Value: 45 A
